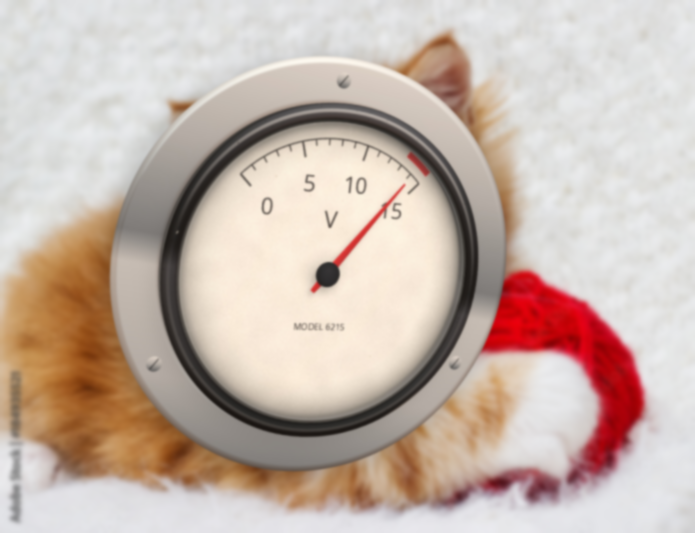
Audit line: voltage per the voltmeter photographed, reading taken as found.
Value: 14 V
